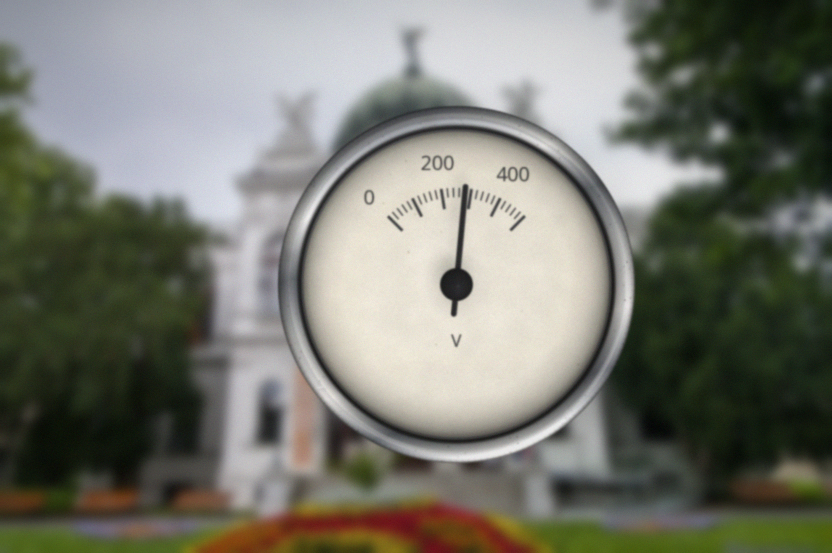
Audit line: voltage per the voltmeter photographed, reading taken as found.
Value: 280 V
